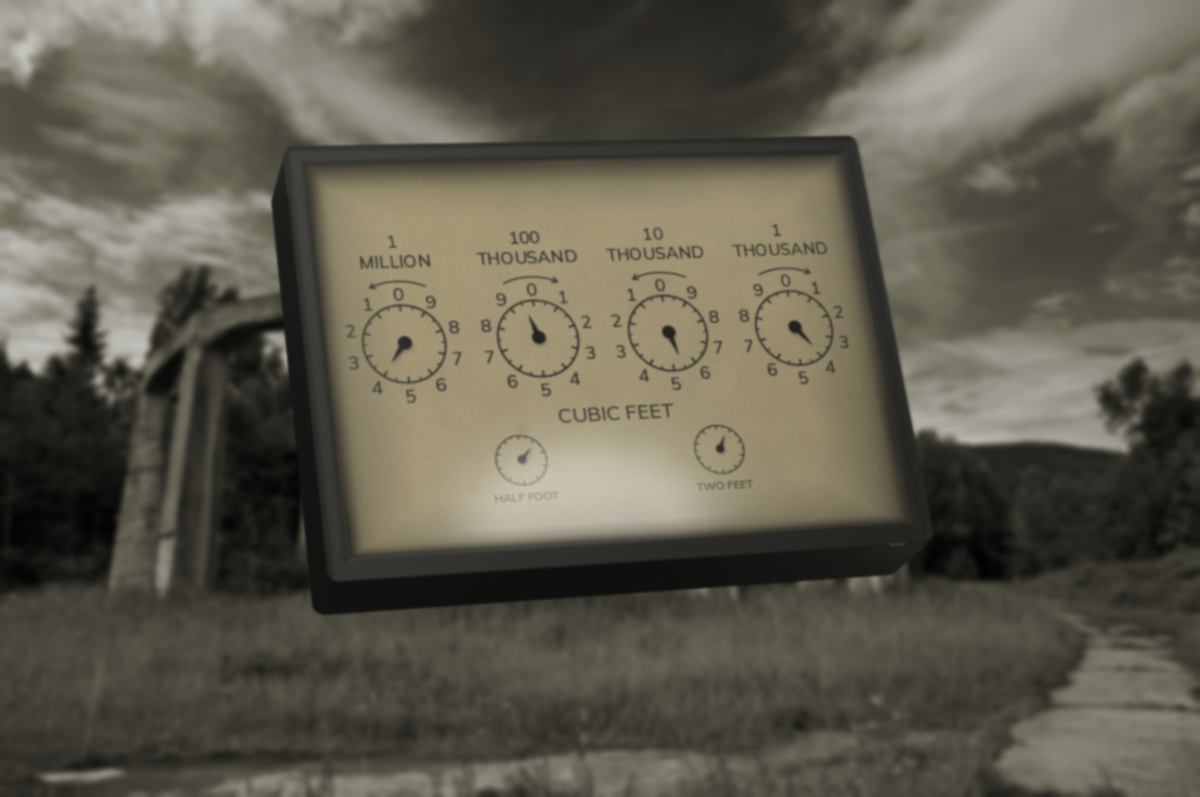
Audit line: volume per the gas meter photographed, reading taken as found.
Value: 395400 ft³
